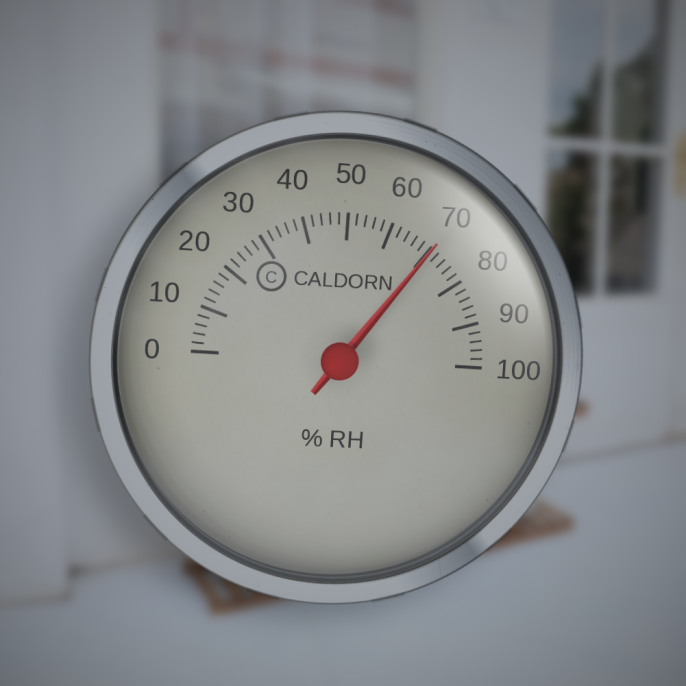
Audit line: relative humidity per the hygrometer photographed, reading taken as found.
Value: 70 %
